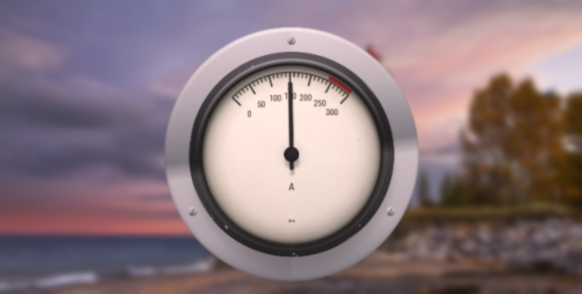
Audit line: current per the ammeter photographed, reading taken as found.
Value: 150 A
